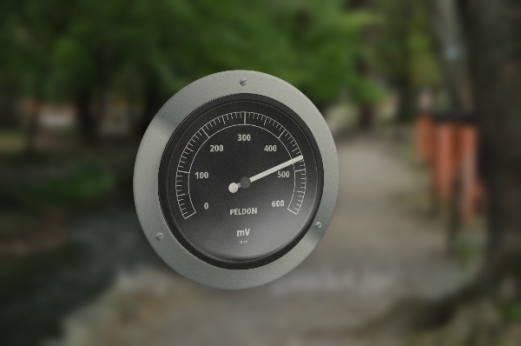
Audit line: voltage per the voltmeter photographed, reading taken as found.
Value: 470 mV
